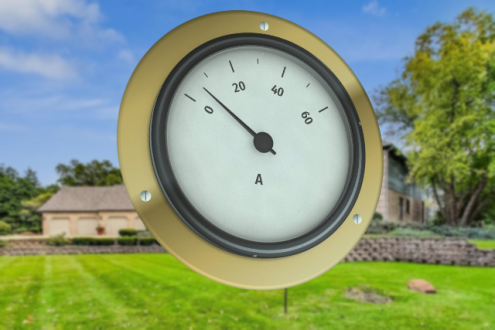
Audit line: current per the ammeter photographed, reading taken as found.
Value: 5 A
